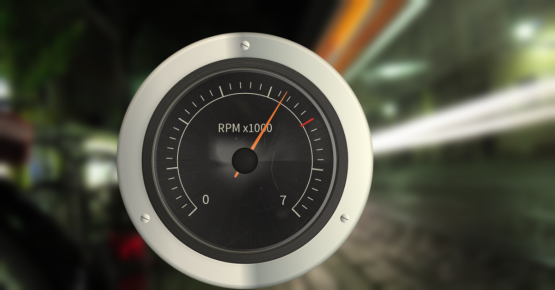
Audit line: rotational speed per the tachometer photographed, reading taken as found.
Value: 4300 rpm
